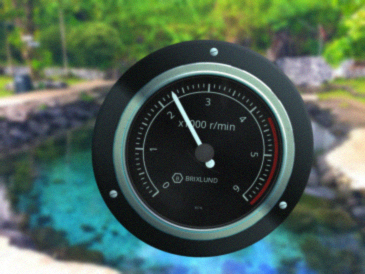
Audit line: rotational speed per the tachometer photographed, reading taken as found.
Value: 2300 rpm
